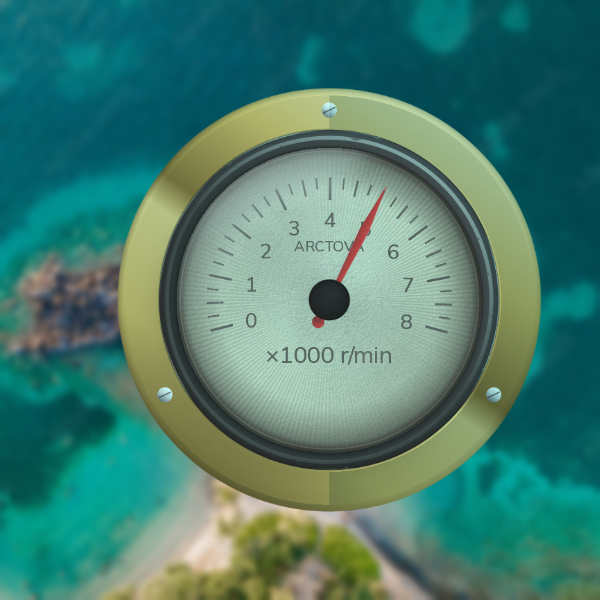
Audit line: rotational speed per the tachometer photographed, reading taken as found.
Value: 5000 rpm
